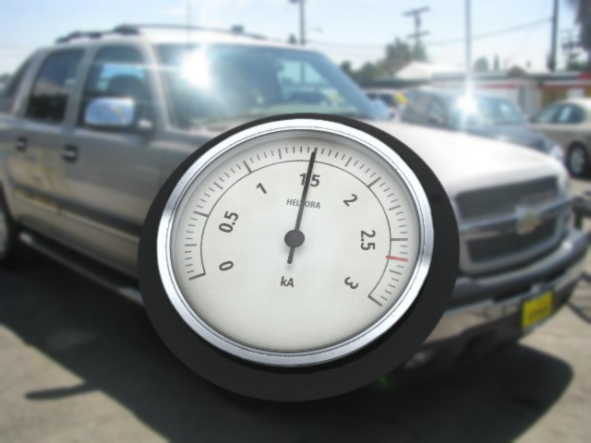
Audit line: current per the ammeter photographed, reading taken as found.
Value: 1.5 kA
